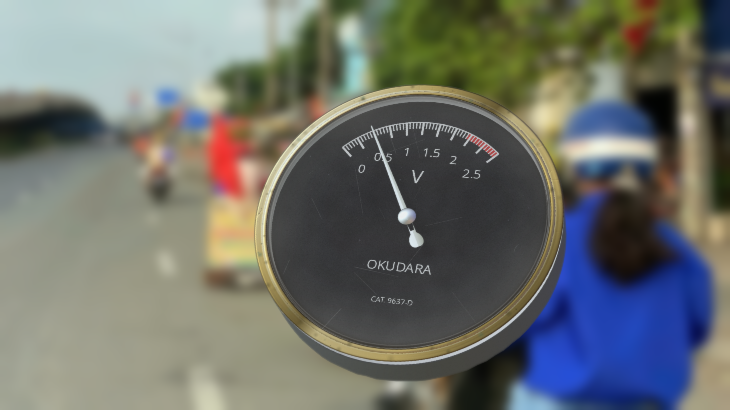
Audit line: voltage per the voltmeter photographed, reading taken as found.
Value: 0.5 V
